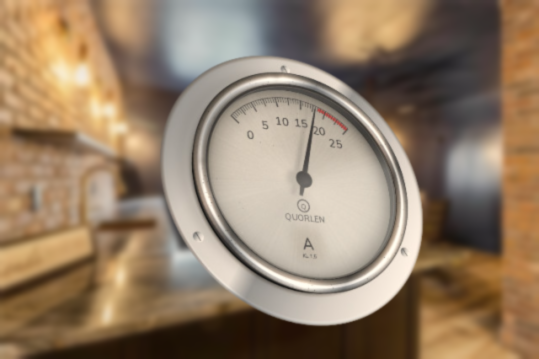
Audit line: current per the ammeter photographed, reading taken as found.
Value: 17.5 A
